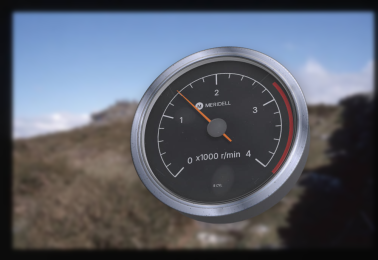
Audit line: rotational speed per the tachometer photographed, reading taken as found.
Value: 1400 rpm
